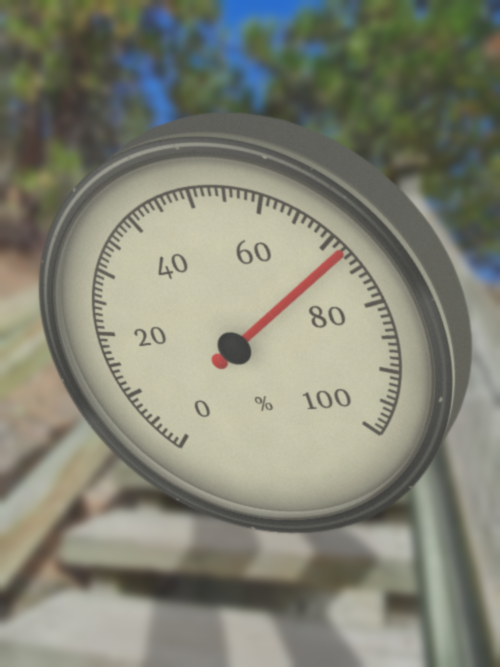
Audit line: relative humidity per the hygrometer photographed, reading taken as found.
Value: 72 %
